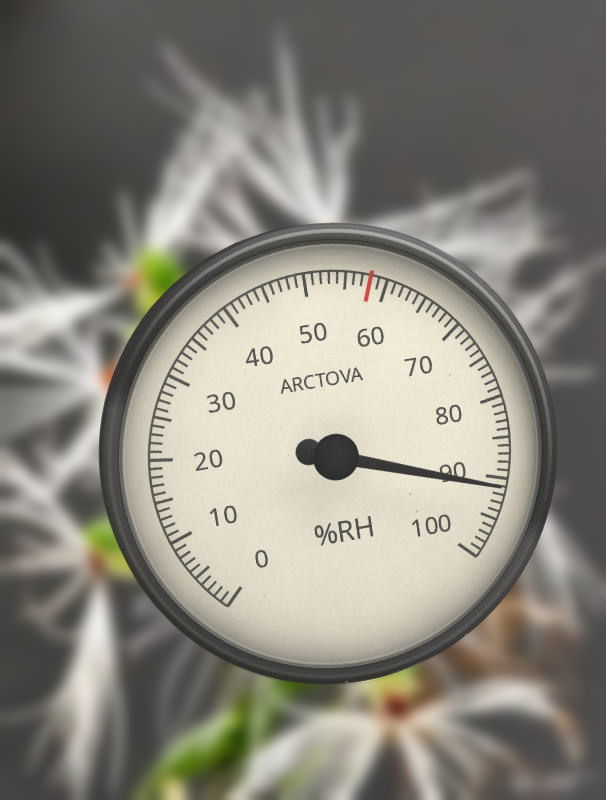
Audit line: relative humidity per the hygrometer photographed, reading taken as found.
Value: 91 %
